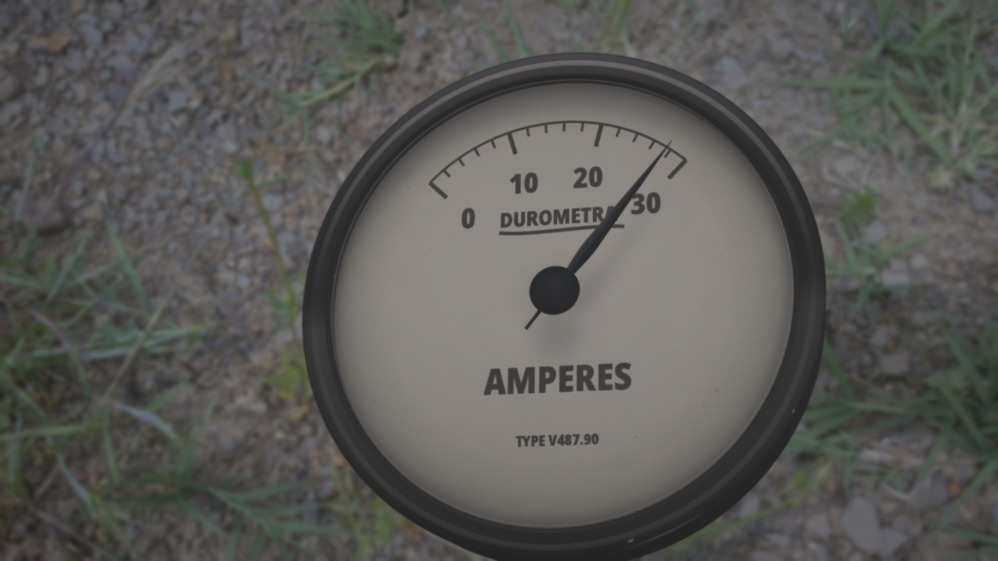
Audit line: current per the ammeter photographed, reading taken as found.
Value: 28 A
